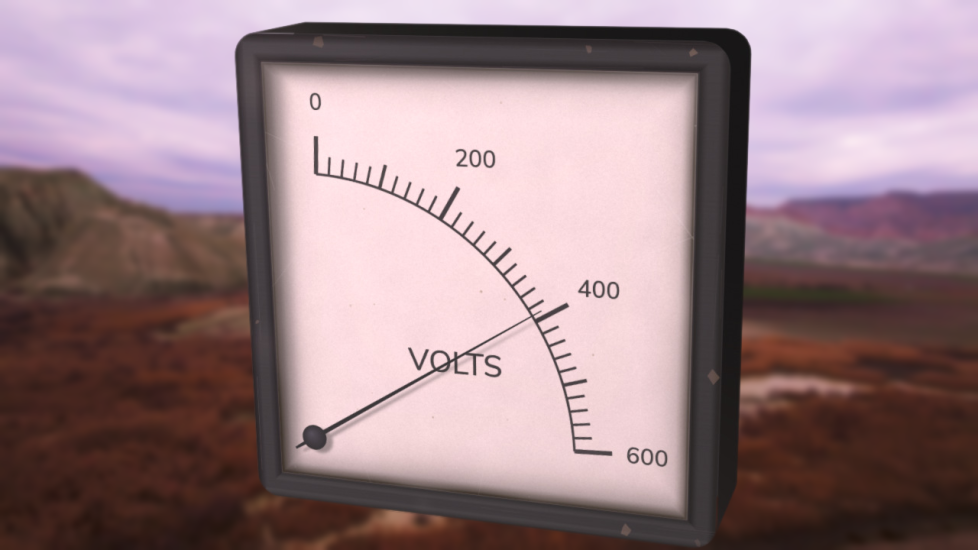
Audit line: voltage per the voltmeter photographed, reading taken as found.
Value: 390 V
